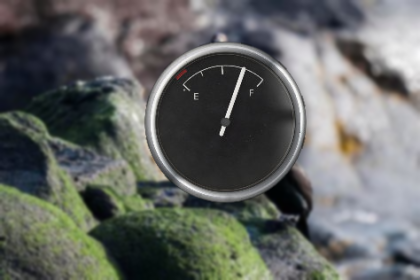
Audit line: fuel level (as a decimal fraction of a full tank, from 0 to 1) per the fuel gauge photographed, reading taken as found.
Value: 0.75
